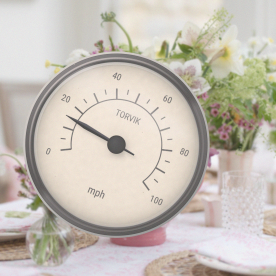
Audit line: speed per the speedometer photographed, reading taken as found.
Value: 15 mph
